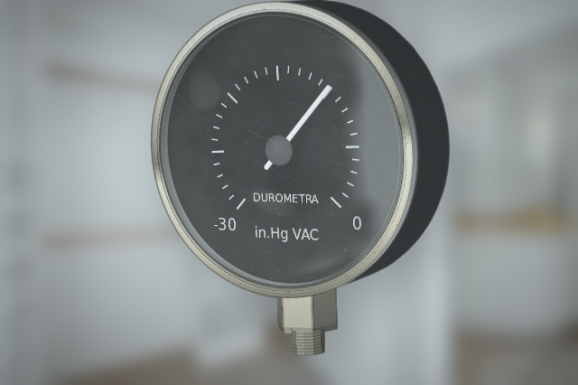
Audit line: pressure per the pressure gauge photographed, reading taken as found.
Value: -10 inHg
